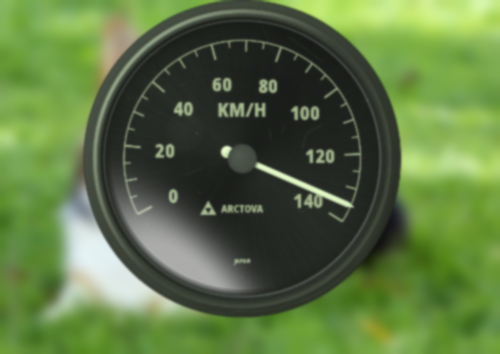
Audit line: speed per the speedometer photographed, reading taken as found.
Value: 135 km/h
